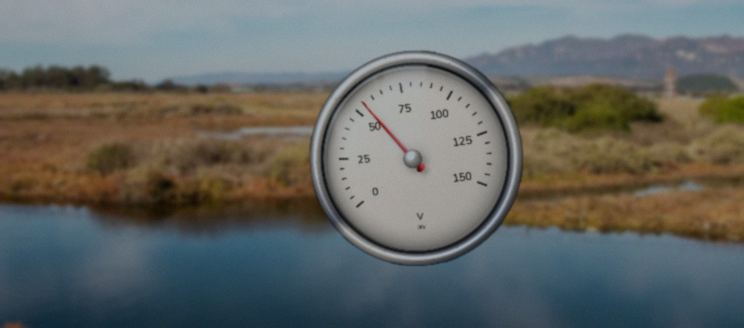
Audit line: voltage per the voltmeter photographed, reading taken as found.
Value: 55 V
